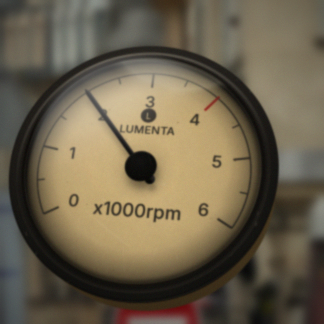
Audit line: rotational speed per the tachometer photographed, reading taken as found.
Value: 2000 rpm
